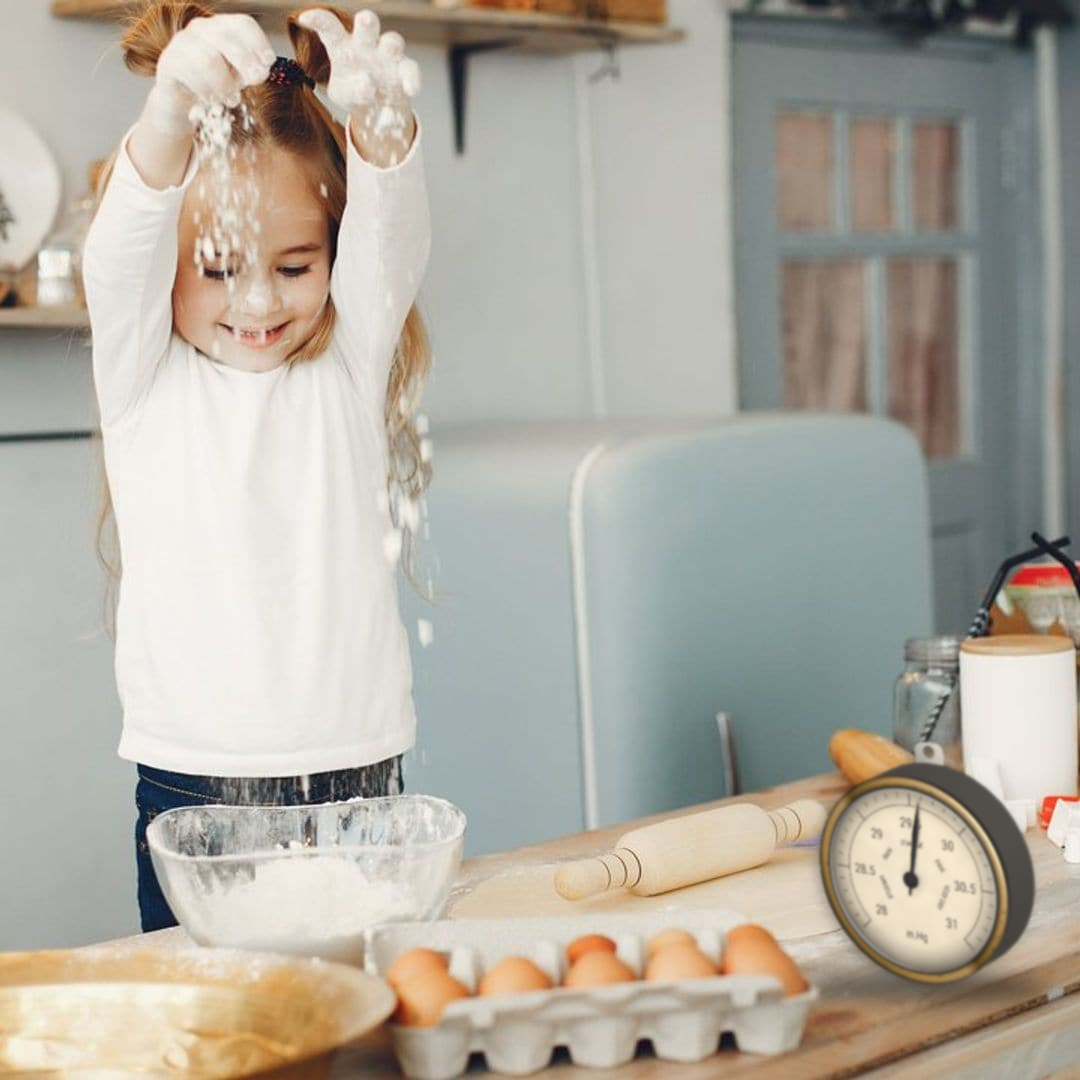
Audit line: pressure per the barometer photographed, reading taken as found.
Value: 29.6 inHg
